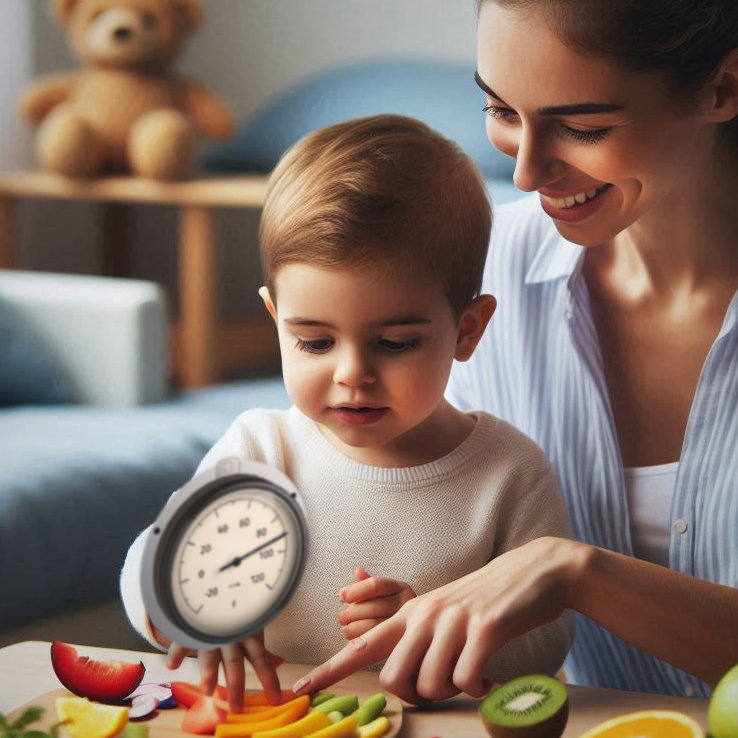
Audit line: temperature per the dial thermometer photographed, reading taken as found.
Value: 90 °F
